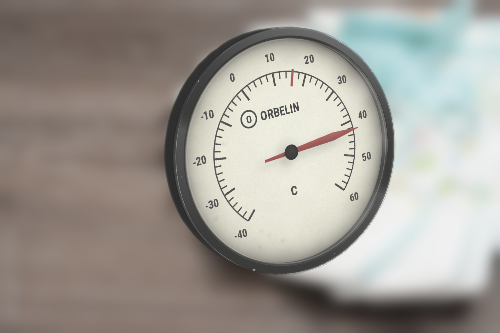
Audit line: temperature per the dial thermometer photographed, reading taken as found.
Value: 42 °C
